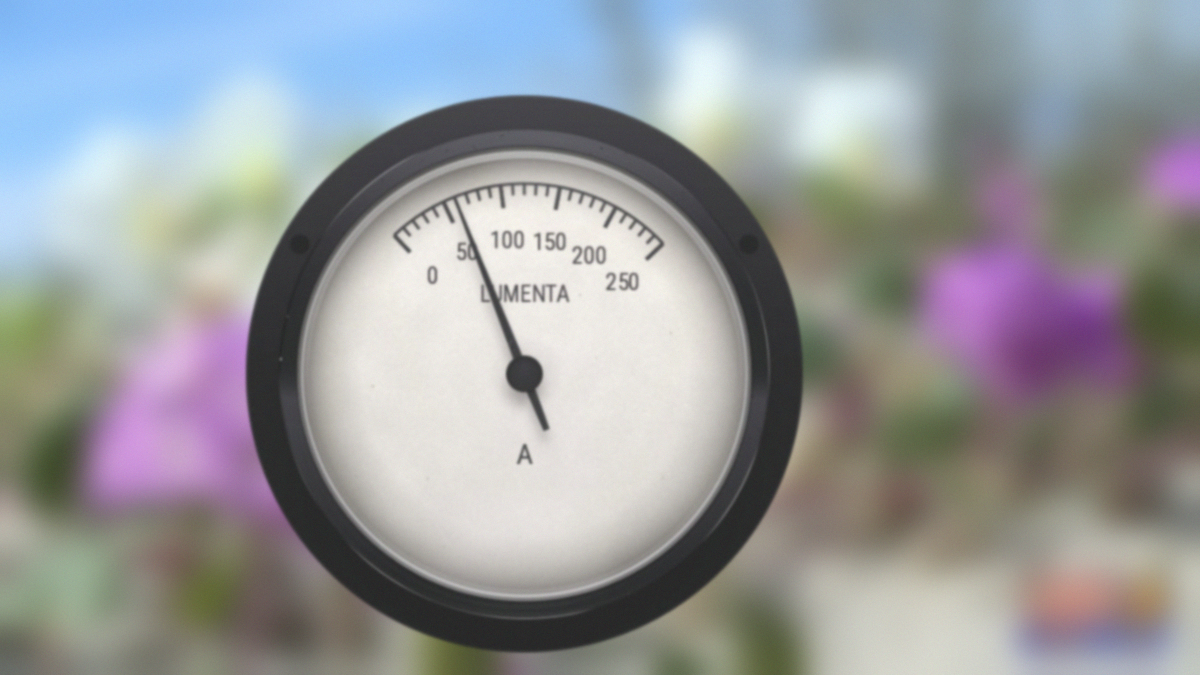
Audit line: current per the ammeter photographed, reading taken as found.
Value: 60 A
